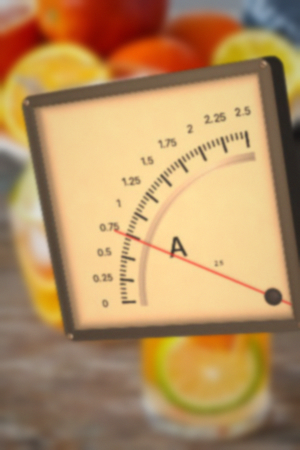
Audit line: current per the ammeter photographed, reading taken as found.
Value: 0.75 A
